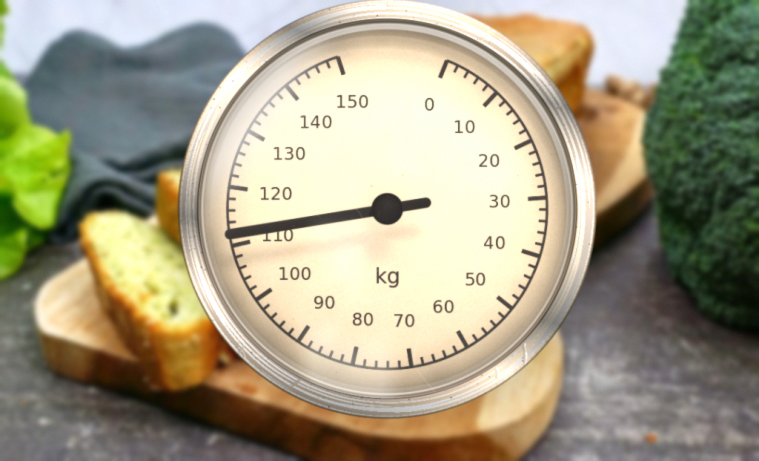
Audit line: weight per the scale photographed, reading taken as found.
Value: 112 kg
